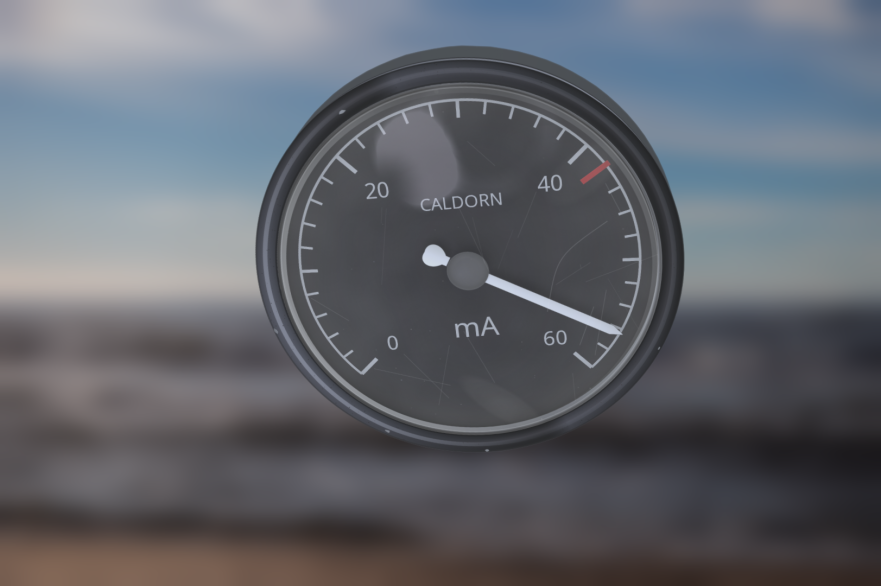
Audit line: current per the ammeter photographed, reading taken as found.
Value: 56 mA
